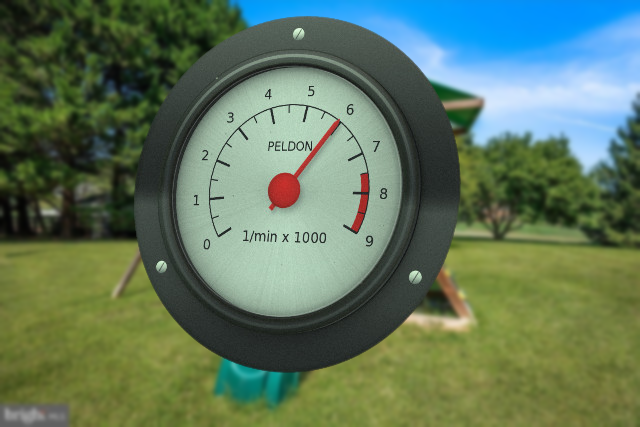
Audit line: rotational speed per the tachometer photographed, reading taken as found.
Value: 6000 rpm
